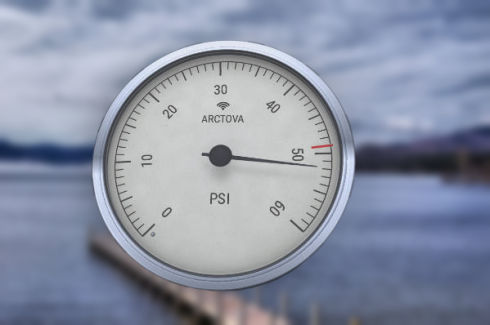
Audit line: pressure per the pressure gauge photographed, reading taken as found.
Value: 52 psi
